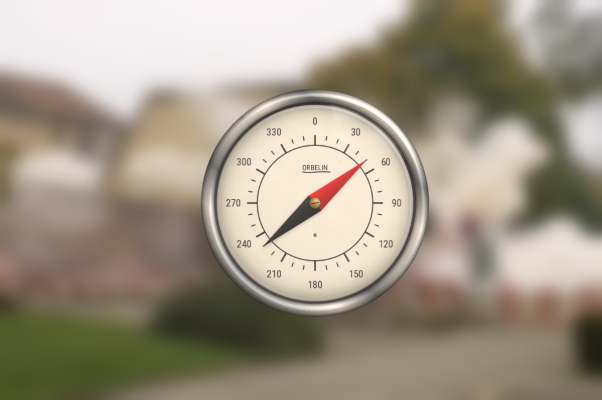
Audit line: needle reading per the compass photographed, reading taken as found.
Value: 50 °
